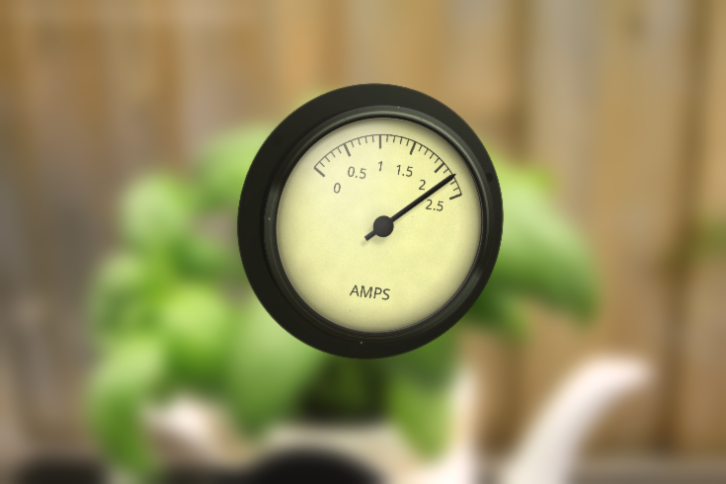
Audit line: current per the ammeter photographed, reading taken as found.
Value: 2.2 A
